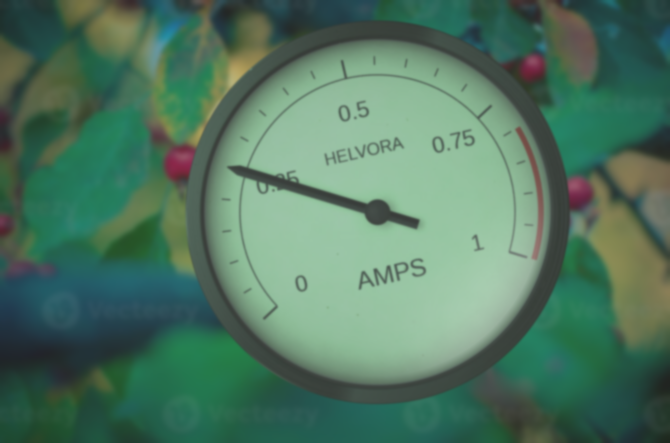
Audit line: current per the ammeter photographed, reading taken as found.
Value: 0.25 A
